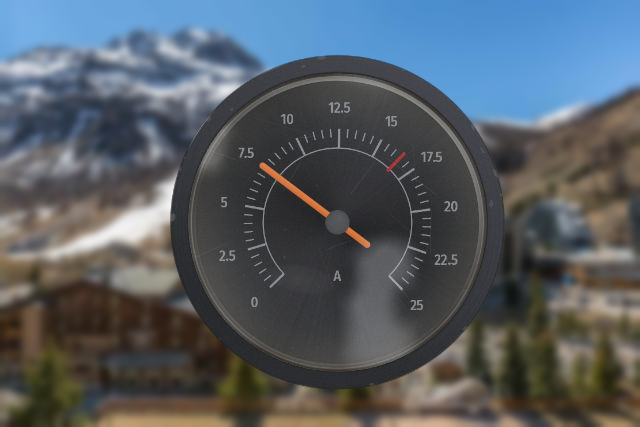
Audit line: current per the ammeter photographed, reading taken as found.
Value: 7.5 A
